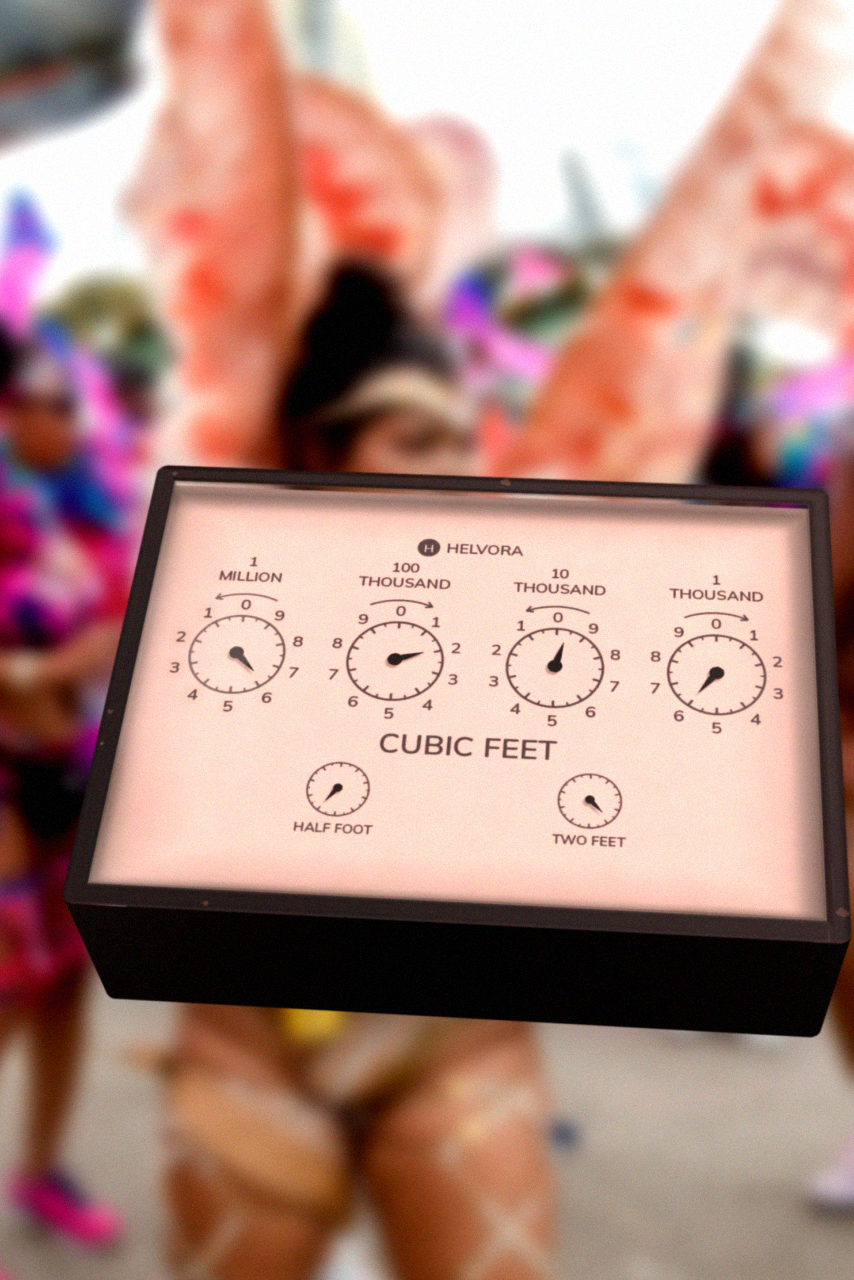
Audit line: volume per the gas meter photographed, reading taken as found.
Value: 619600 ft³
